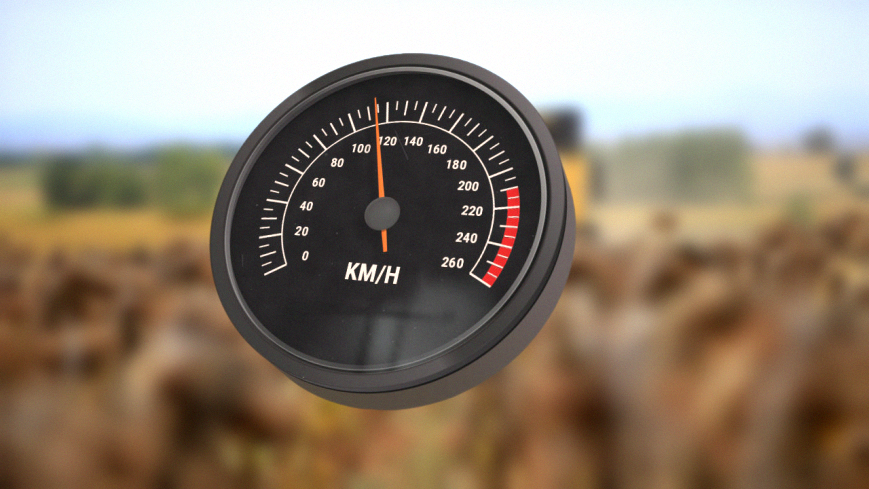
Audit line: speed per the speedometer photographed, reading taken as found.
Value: 115 km/h
